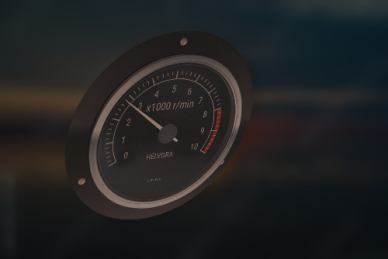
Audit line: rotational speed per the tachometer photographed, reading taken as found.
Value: 2800 rpm
